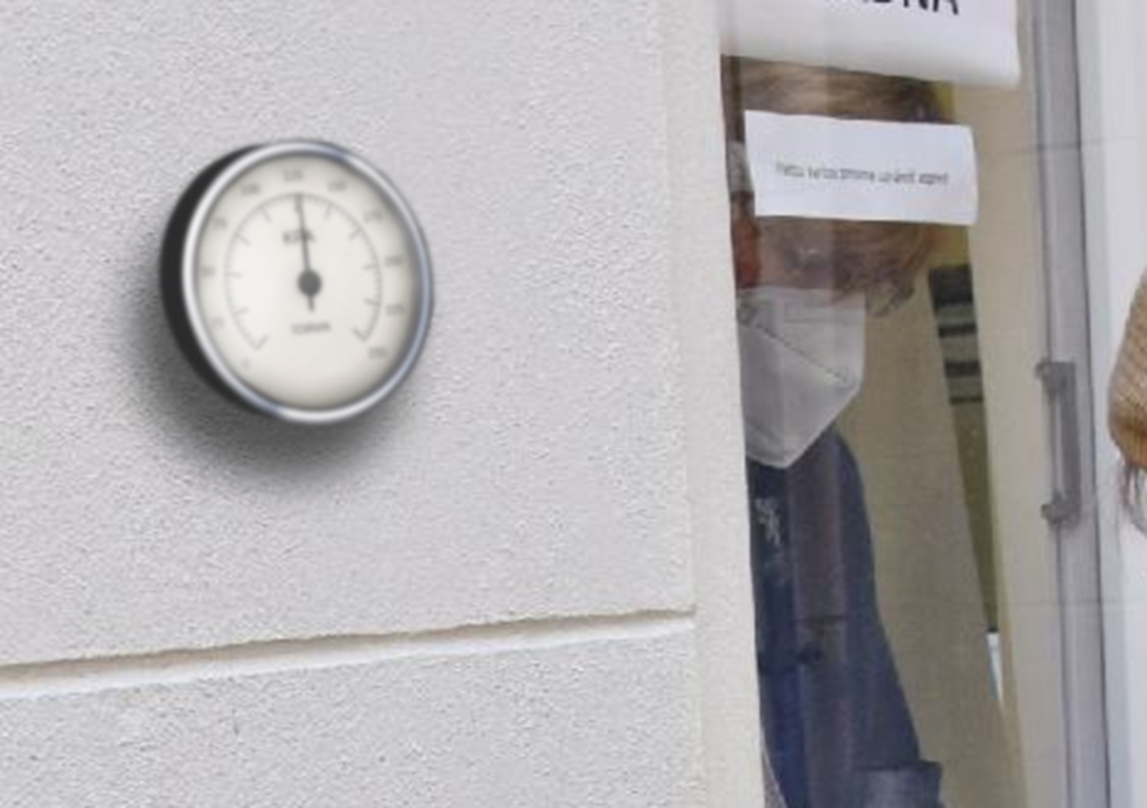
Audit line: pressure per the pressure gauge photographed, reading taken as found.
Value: 125 kPa
